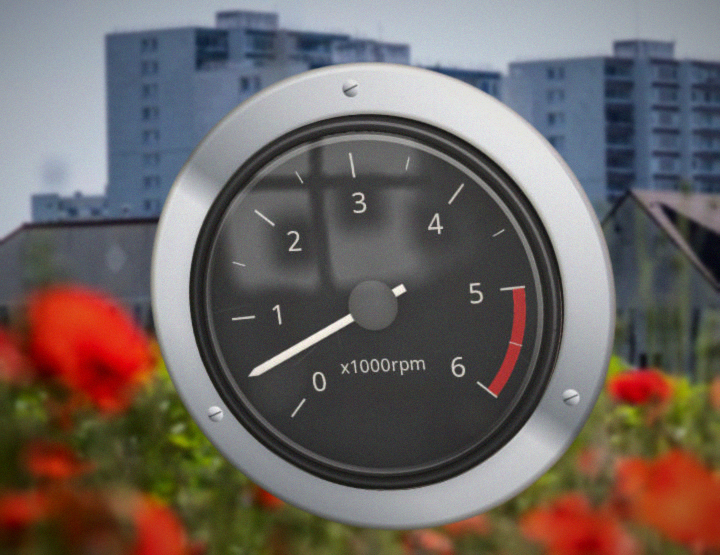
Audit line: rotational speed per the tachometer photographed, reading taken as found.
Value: 500 rpm
